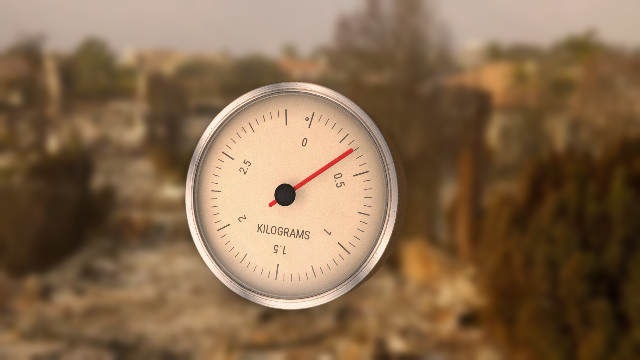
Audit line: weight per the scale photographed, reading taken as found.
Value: 0.35 kg
